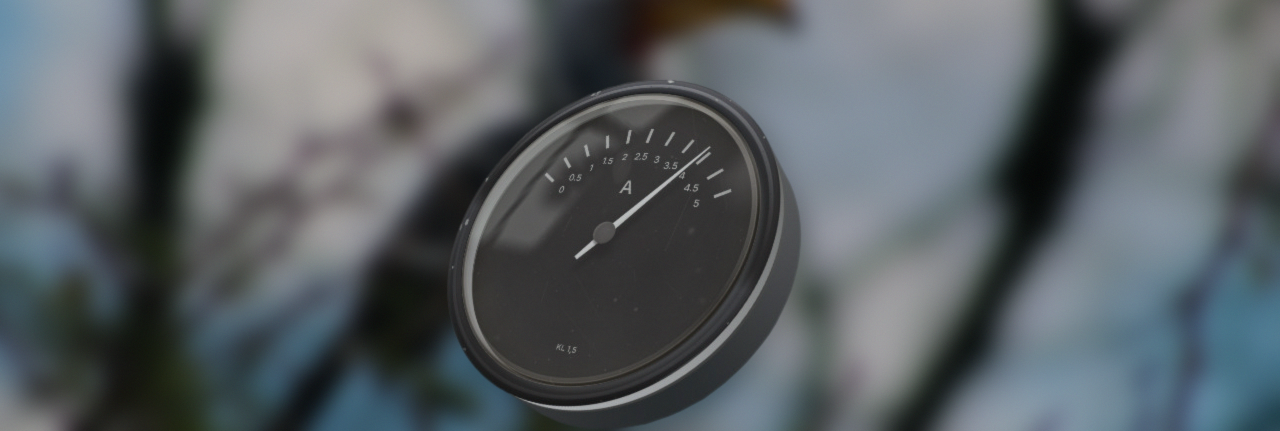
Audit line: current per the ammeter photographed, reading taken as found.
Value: 4 A
